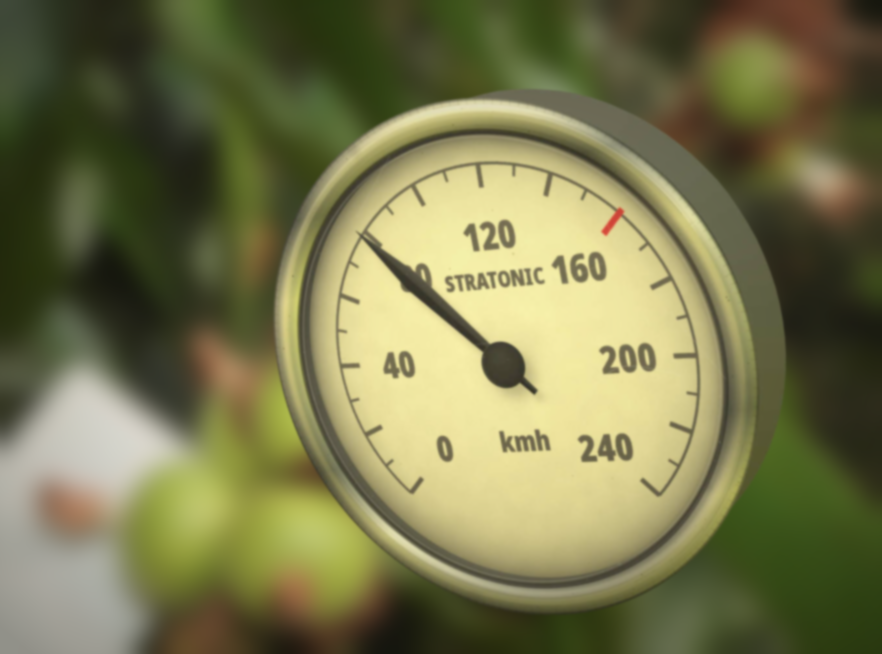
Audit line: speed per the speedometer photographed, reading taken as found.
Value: 80 km/h
